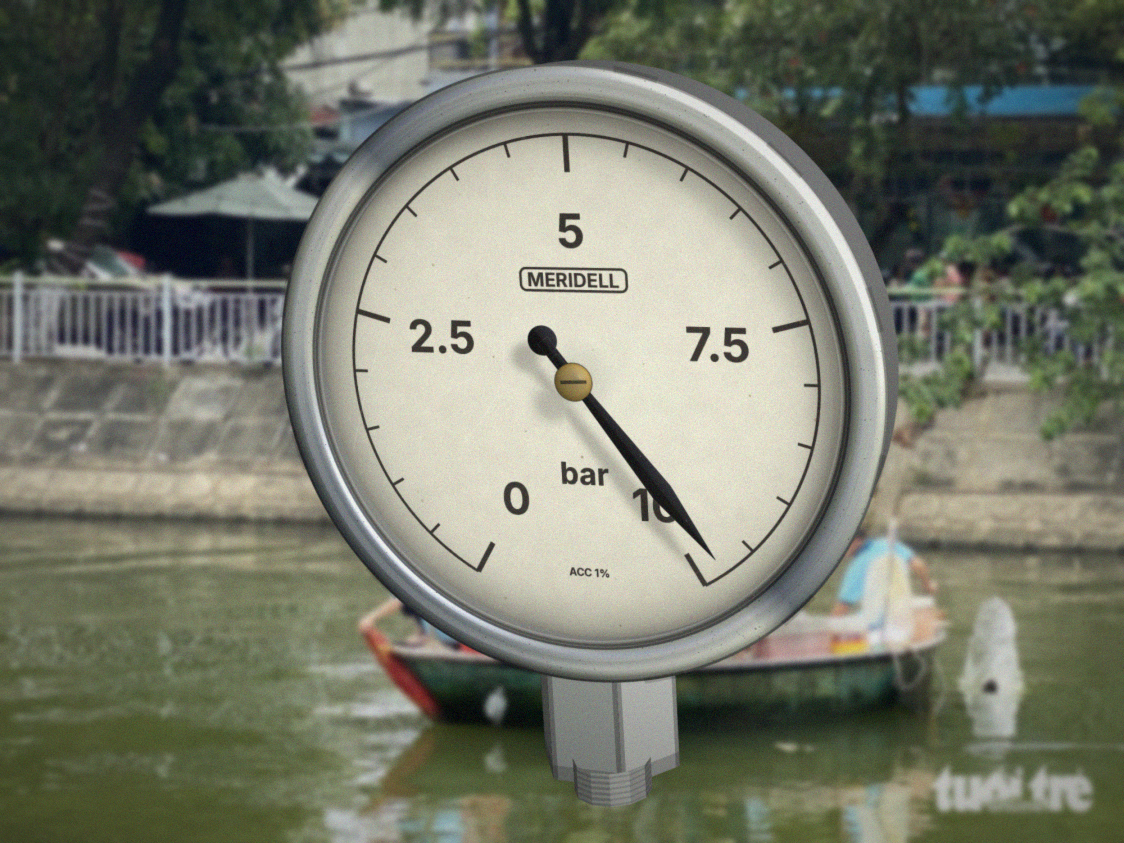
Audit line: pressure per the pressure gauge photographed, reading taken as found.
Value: 9.75 bar
